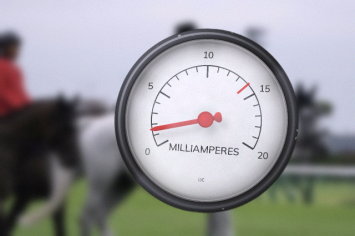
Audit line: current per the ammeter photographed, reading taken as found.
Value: 1.5 mA
